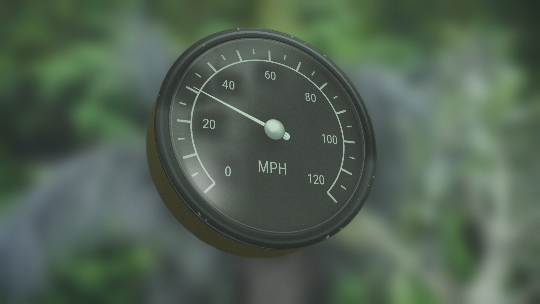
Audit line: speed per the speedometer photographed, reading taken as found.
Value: 30 mph
